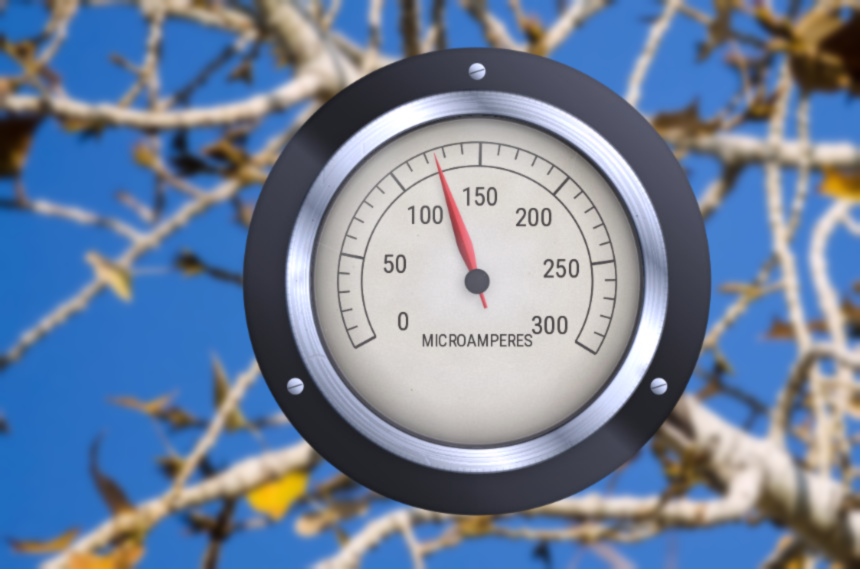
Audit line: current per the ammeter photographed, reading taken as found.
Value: 125 µA
